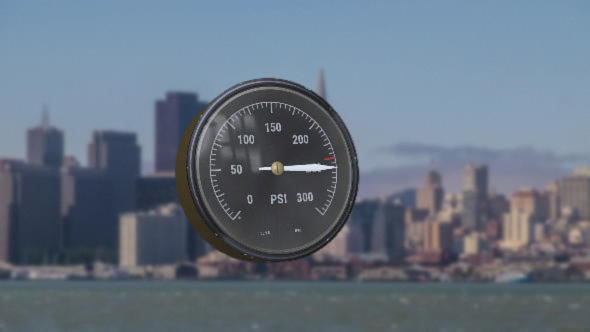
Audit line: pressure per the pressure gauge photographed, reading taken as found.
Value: 250 psi
